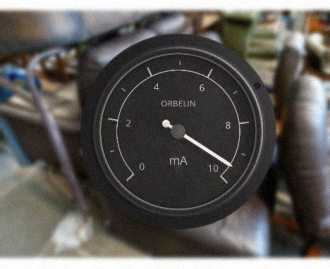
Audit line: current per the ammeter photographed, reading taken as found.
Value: 9.5 mA
